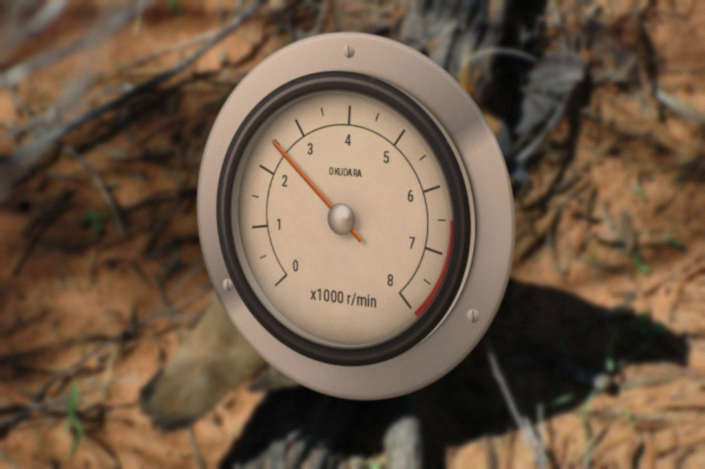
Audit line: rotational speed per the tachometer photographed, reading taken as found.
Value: 2500 rpm
